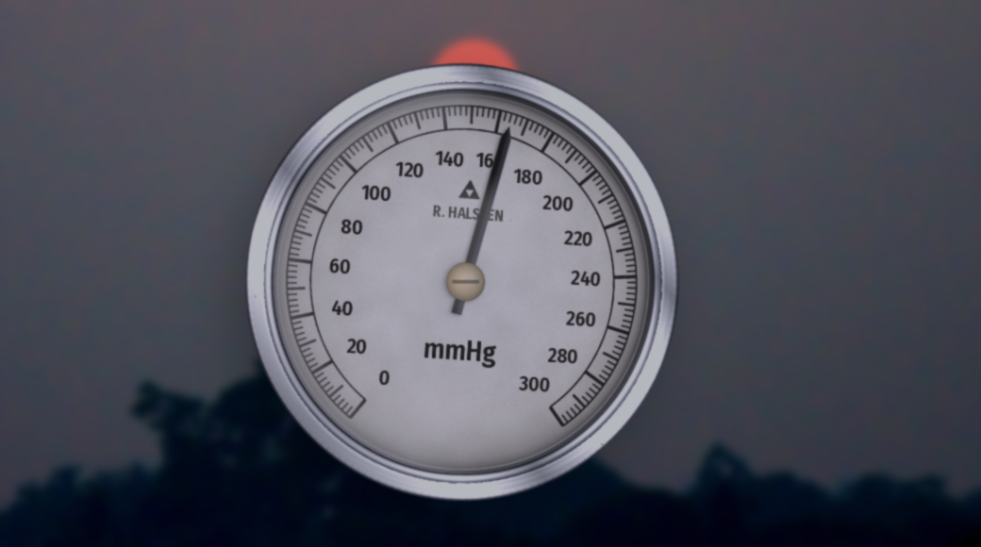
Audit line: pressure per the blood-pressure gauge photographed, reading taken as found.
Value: 164 mmHg
